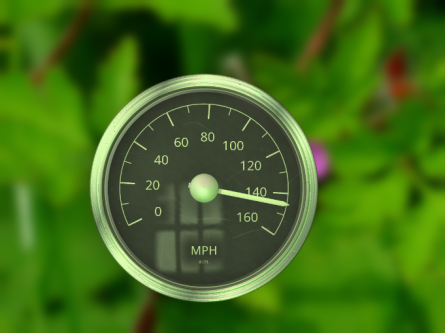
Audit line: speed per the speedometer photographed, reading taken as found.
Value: 145 mph
